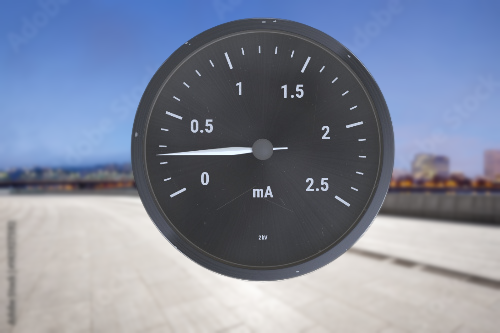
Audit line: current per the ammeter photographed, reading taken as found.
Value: 0.25 mA
